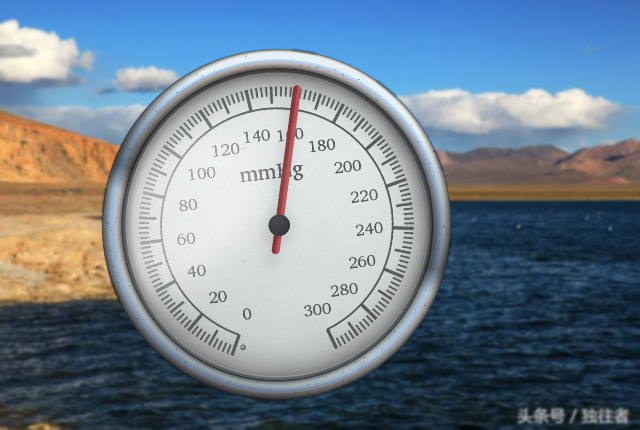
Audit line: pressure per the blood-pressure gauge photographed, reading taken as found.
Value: 160 mmHg
